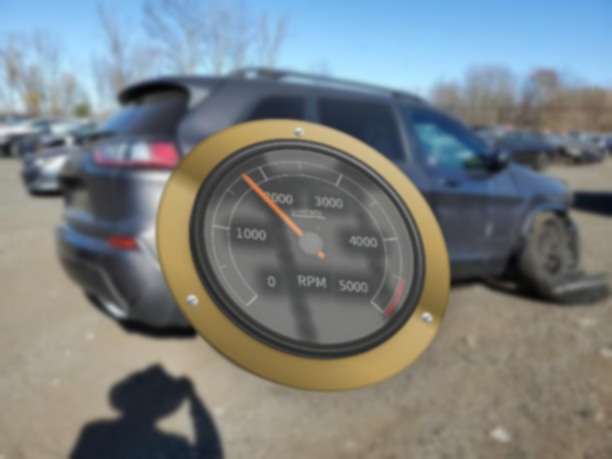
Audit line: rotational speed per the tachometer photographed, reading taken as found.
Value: 1750 rpm
